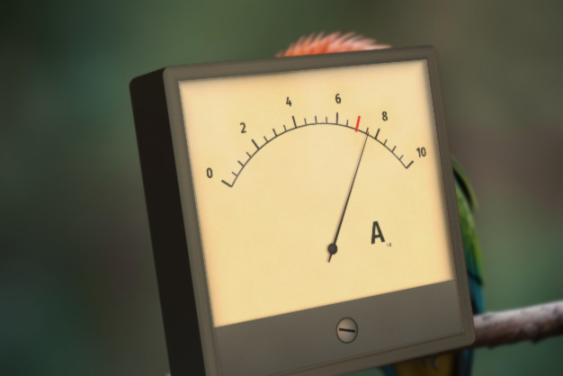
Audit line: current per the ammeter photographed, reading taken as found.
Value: 7.5 A
